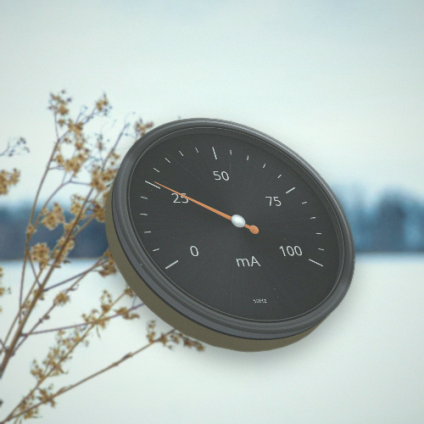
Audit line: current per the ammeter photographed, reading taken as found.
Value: 25 mA
